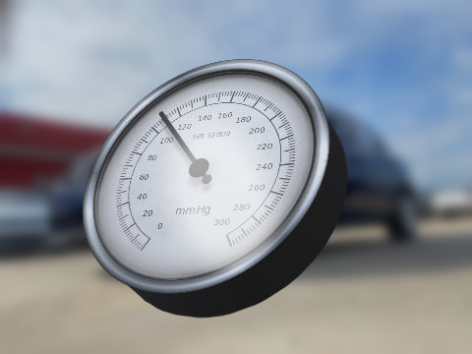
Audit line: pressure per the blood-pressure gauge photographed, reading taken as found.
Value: 110 mmHg
